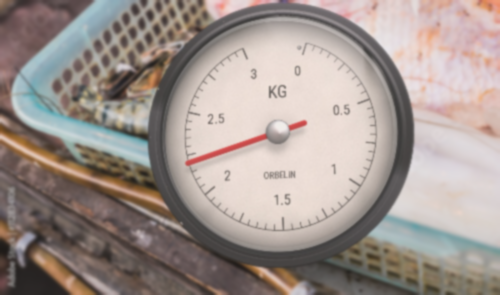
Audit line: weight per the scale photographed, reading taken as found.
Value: 2.2 kg
